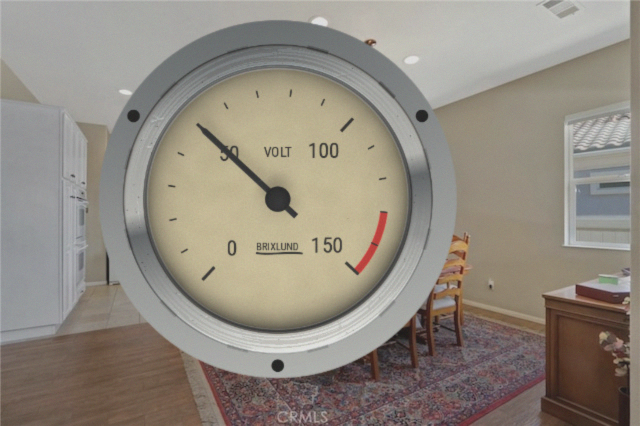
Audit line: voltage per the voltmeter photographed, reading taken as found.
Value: 50 V
